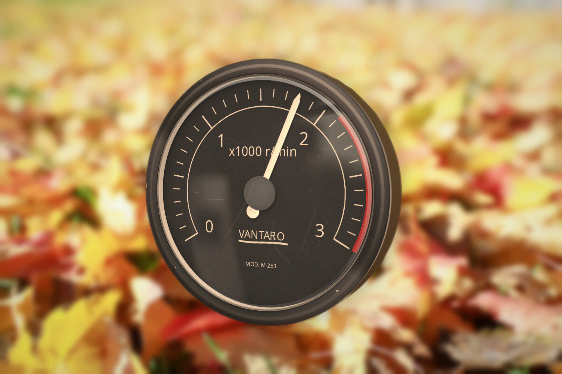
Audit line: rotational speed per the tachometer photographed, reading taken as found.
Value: 1800 rpm
